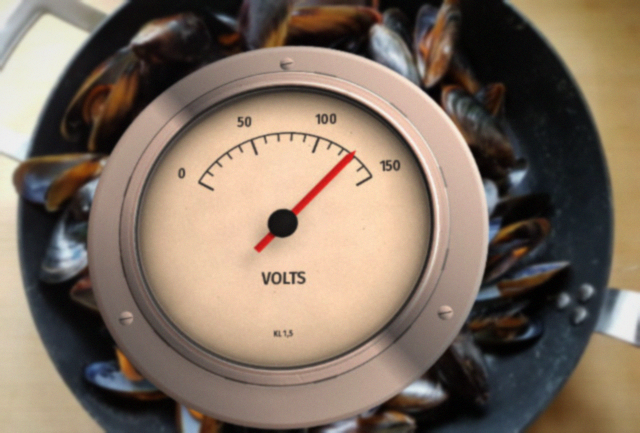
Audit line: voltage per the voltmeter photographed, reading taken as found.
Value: 130 V
